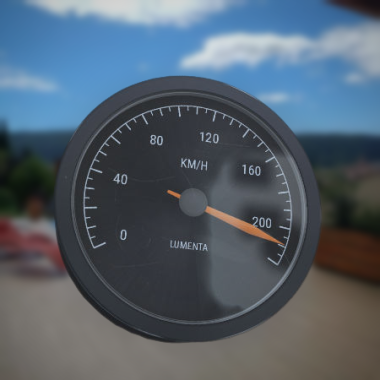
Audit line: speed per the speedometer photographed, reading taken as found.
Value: 210 km/h
